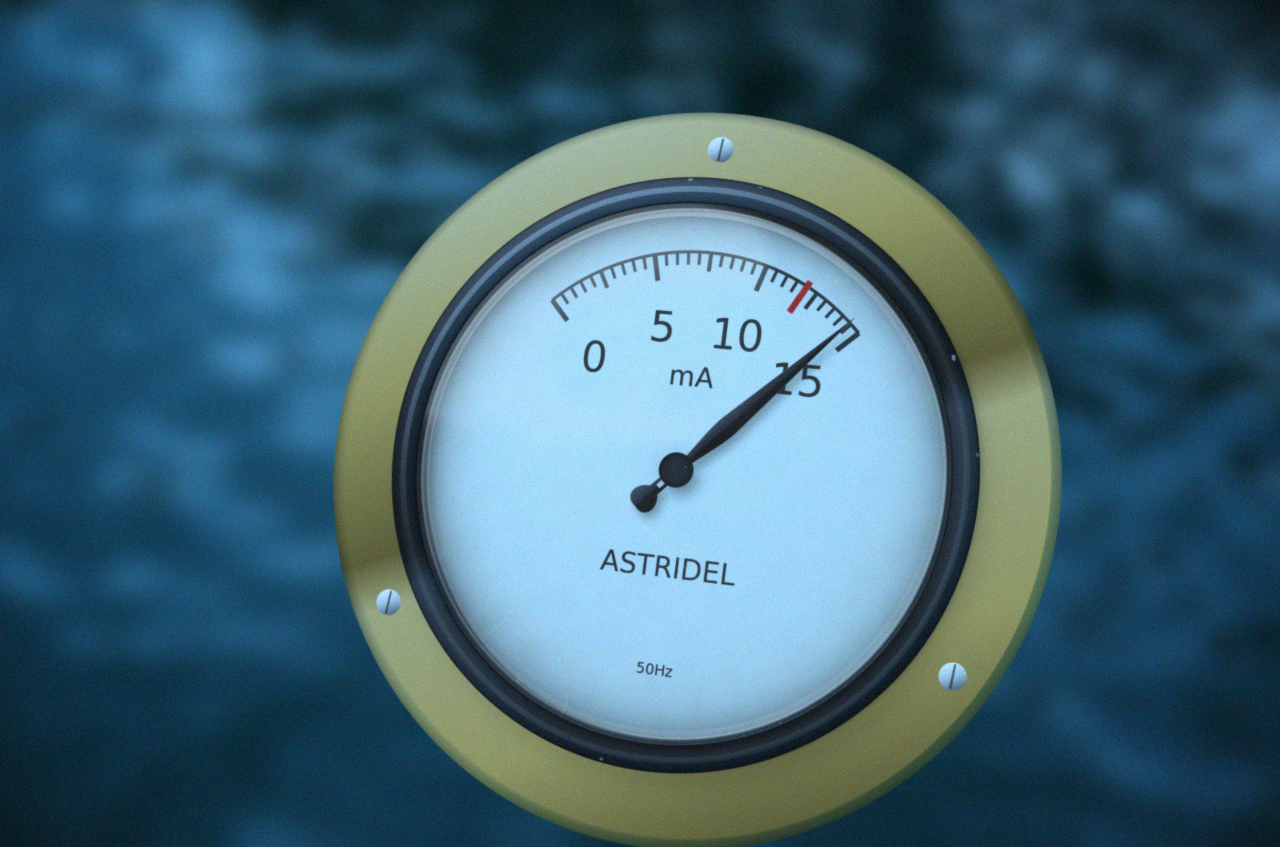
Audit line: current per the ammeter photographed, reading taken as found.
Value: 14.5 mA
